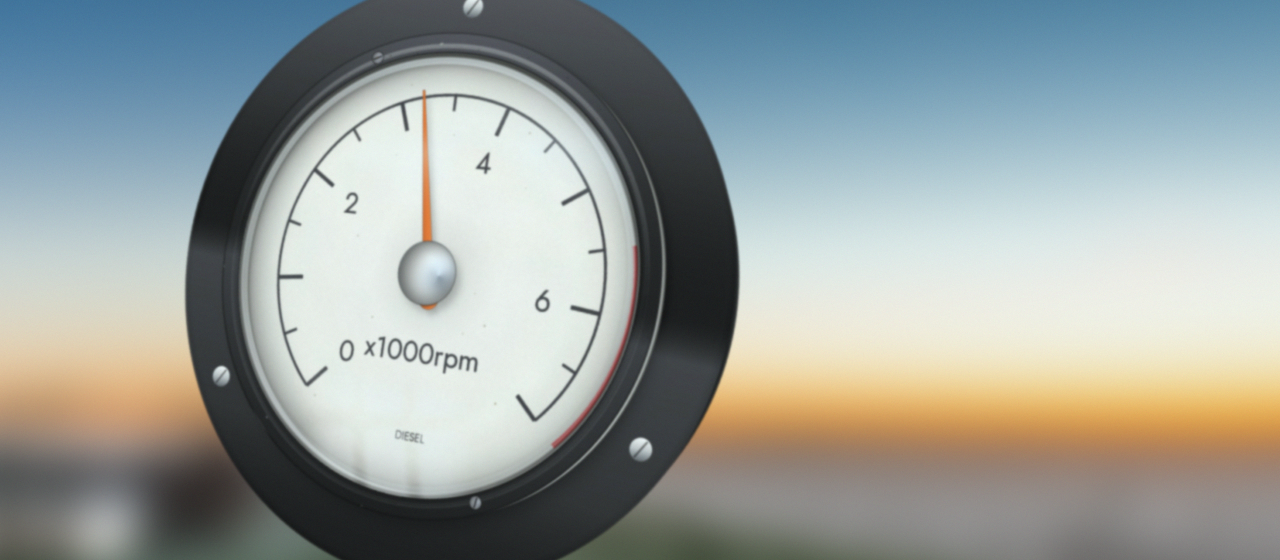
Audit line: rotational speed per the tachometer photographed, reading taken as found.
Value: 3250 rpm
